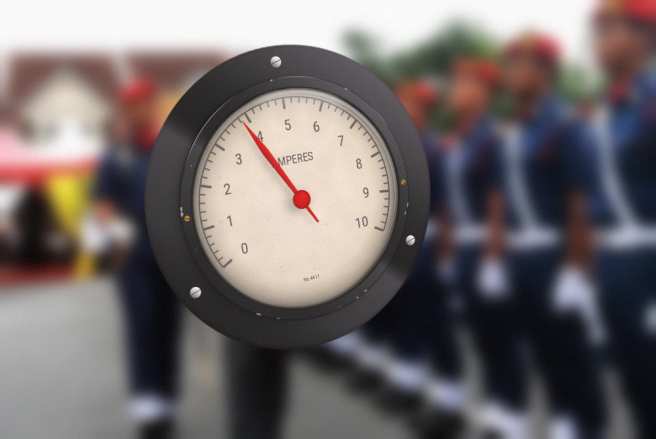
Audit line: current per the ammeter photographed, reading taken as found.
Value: 3.8 A
